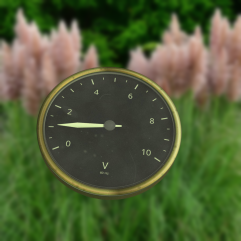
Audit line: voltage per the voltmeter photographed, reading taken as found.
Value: 1 V
